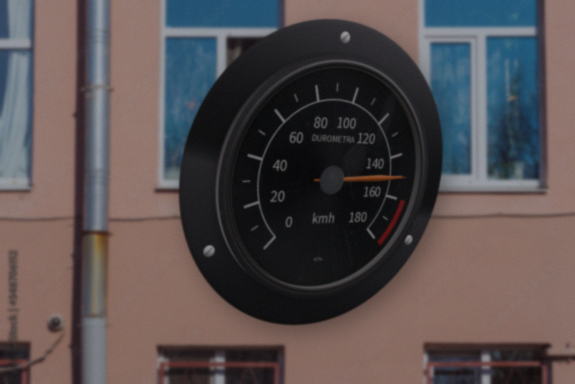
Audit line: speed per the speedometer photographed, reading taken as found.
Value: 150 km/h
